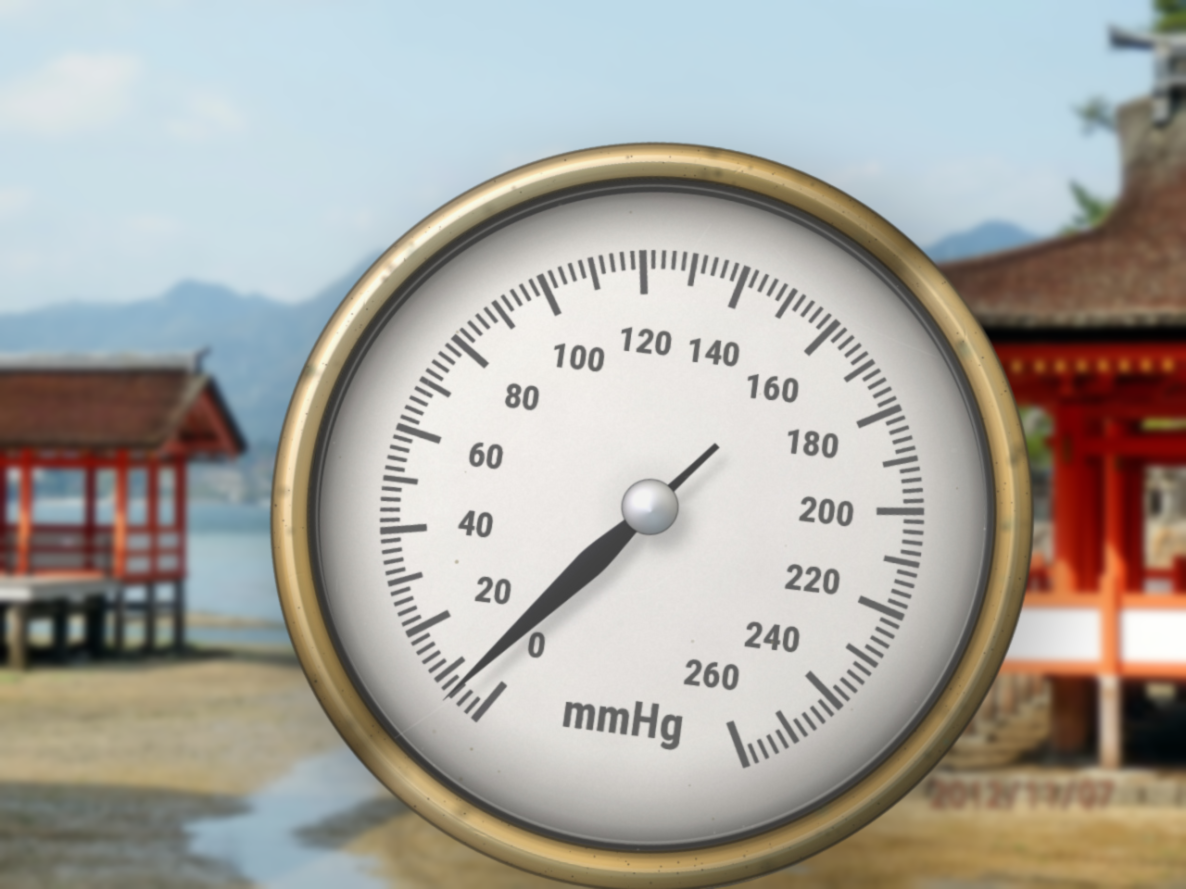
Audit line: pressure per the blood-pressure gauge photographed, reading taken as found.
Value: 6 mmHg
